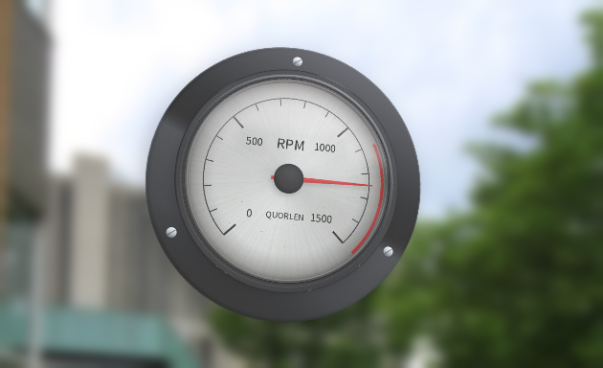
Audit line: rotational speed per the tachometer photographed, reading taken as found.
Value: 1250 rpm
